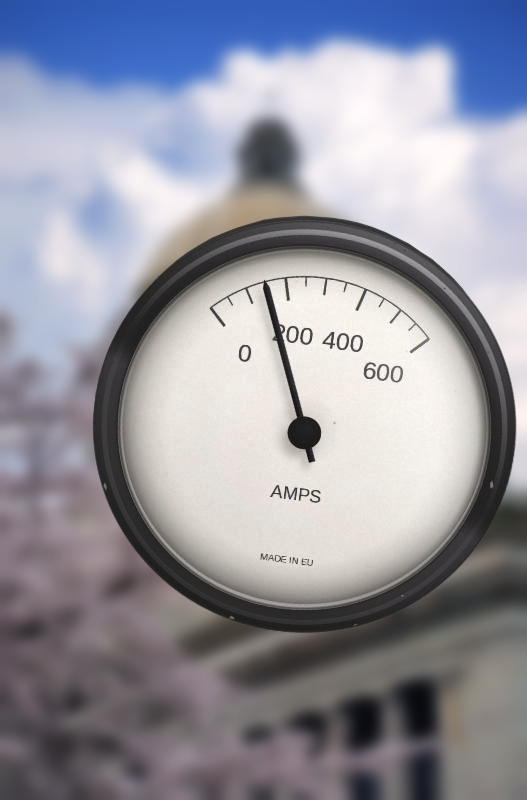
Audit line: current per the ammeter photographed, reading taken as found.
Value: 150 A
